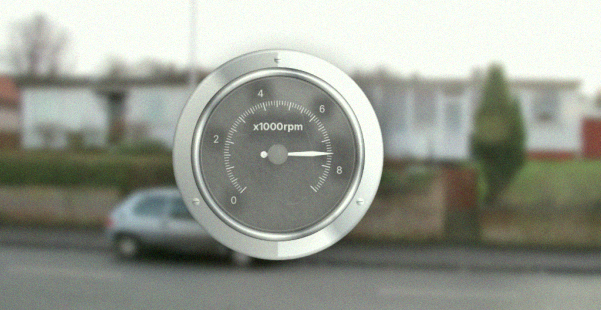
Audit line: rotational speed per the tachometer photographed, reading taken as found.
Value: 7500 rpm
